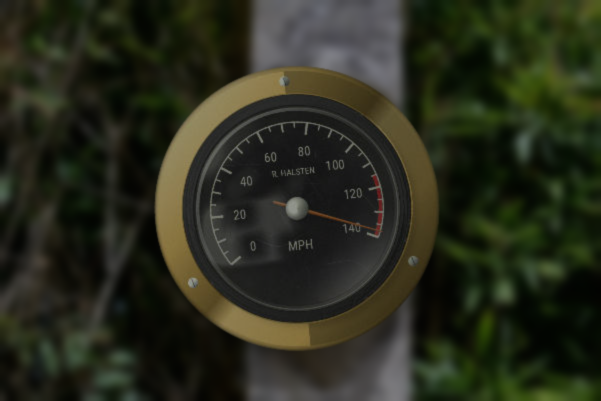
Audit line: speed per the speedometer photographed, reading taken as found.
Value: 137.5 mph
